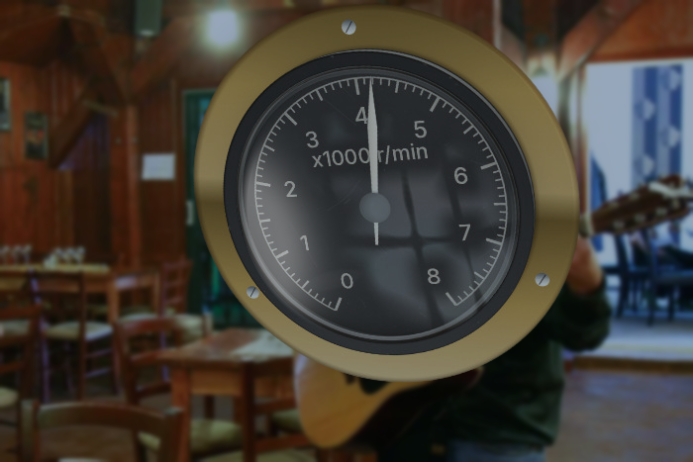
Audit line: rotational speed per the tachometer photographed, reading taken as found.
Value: 4200 rpm
